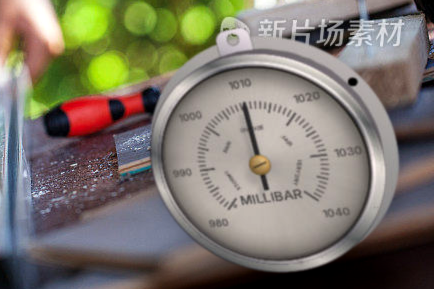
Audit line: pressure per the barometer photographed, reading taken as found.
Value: 1010 mbar
